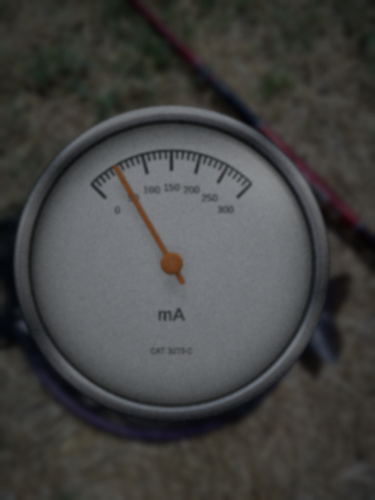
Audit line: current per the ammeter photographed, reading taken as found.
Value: 50 mA
